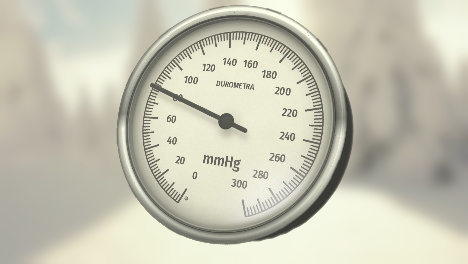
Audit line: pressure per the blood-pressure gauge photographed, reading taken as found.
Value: 80 mmHg
